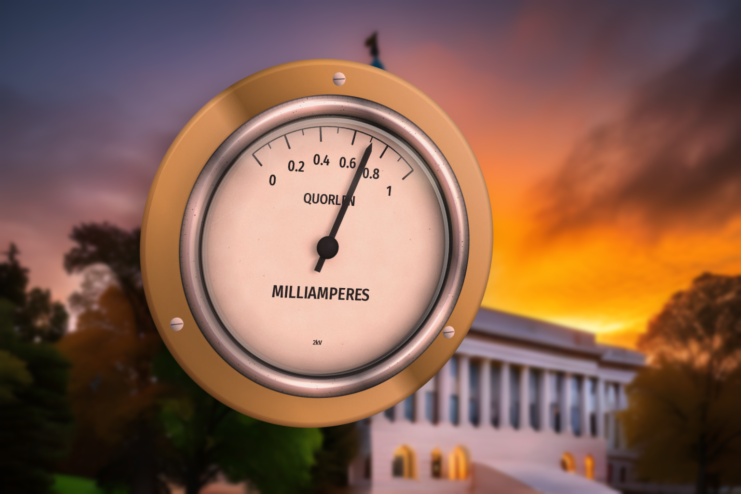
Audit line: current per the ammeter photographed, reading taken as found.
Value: 0.7 mA
